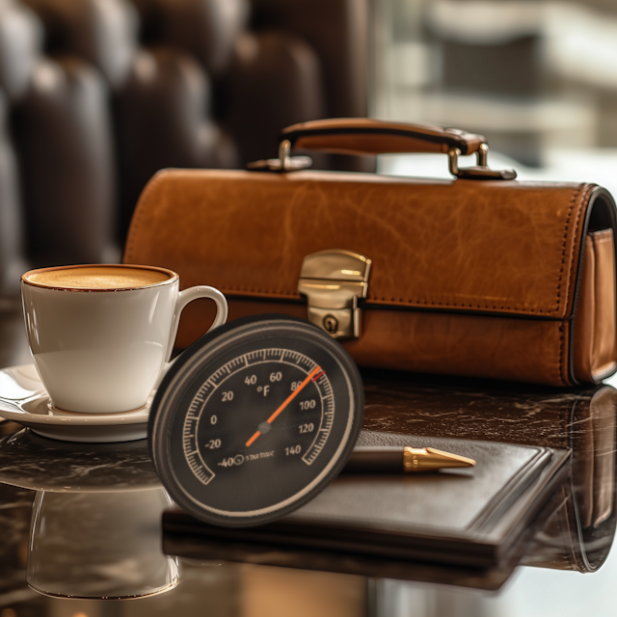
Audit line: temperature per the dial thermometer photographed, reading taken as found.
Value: 80 °F
